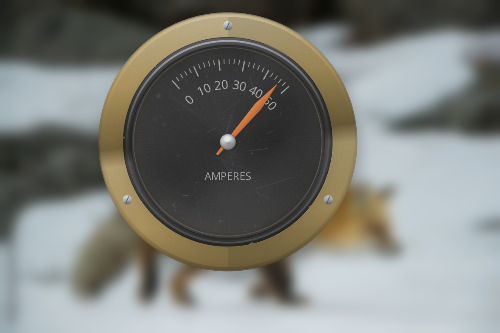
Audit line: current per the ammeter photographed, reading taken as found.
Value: 46 A
